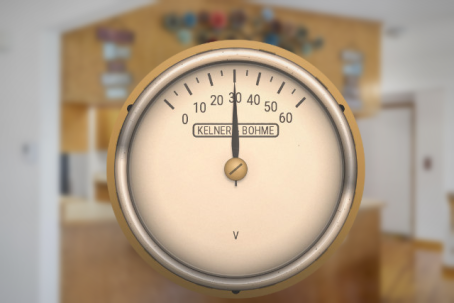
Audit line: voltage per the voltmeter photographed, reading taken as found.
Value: 30 V
